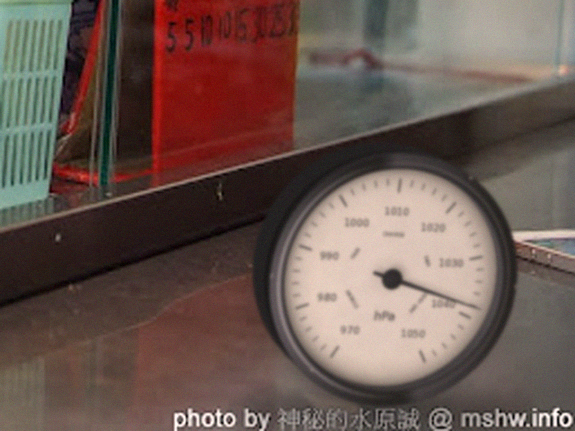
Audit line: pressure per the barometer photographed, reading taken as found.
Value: 1038 hPa
